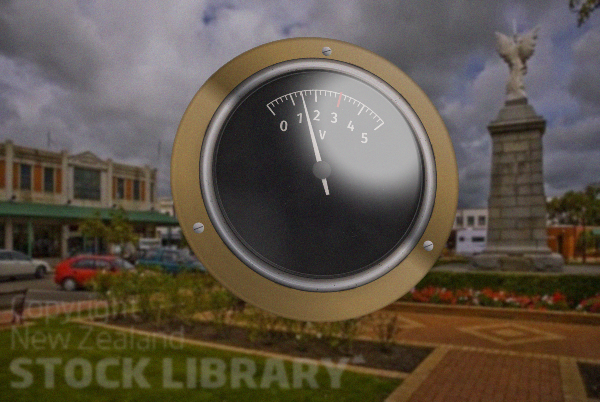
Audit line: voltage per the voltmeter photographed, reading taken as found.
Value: 1.4 V
